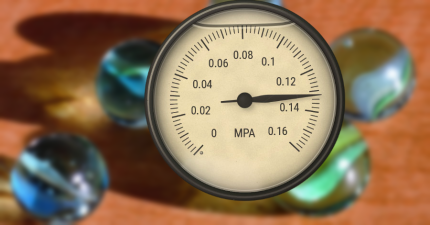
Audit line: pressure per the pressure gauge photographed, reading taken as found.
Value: 0.132 MPa
